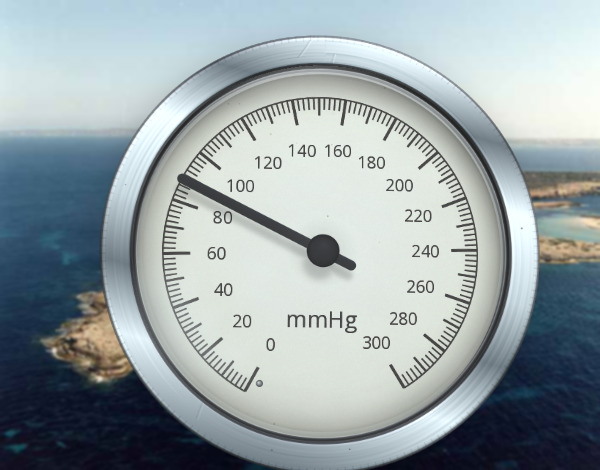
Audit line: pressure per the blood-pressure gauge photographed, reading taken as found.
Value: 88 mmHg
